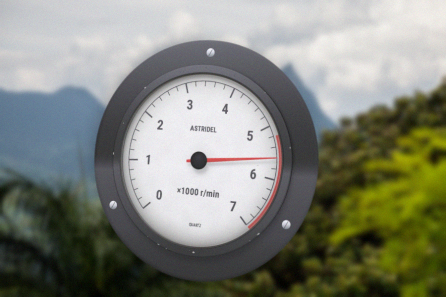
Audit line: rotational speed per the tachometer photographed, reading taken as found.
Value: 5600 rpm
